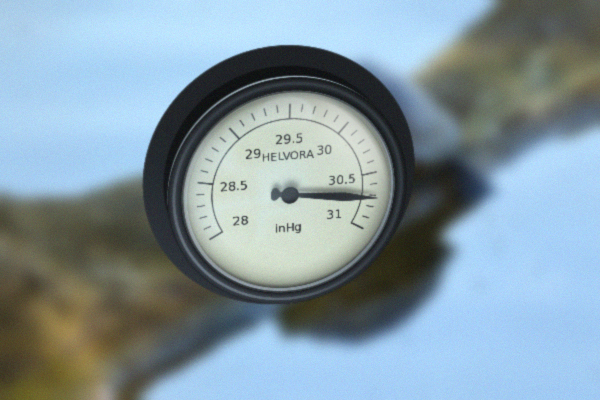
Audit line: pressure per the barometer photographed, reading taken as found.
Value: 30.7 inHg
